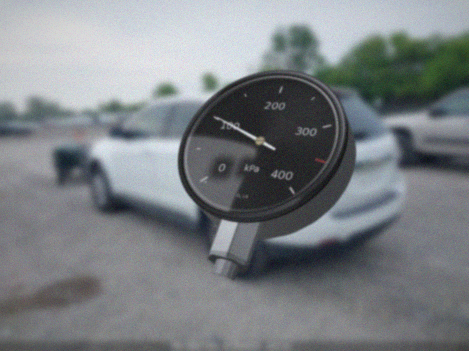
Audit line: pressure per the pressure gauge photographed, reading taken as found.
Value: 100 kPa
